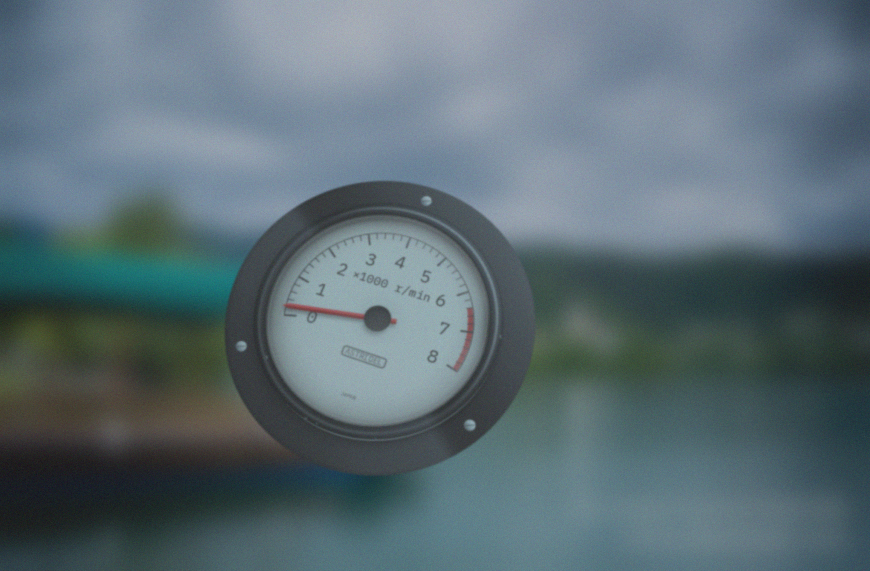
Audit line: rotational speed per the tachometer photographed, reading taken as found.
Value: 200 rpm
